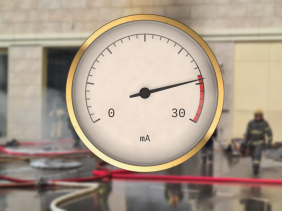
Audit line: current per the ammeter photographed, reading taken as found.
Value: 24.5 mA
